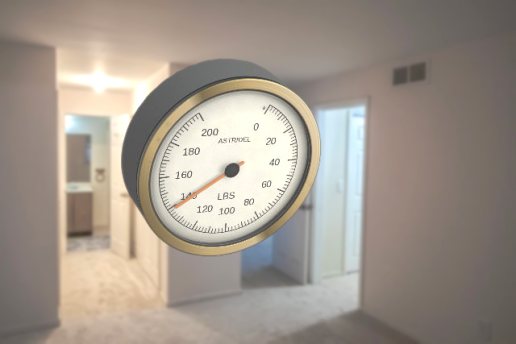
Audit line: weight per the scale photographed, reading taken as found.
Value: 140 lb
